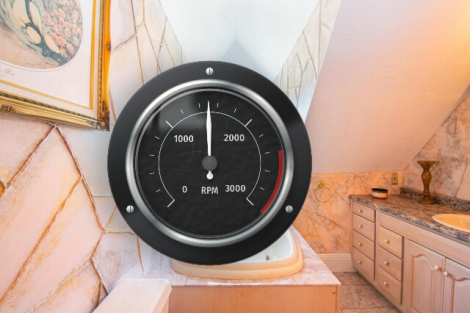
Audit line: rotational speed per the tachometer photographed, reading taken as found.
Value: 1500 rpm
